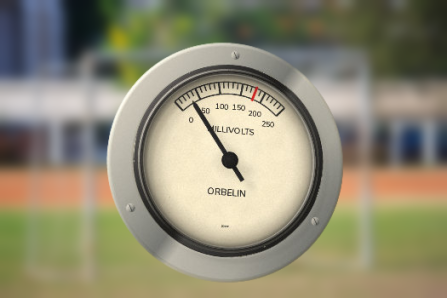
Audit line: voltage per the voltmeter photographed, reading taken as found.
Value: 30 mV
